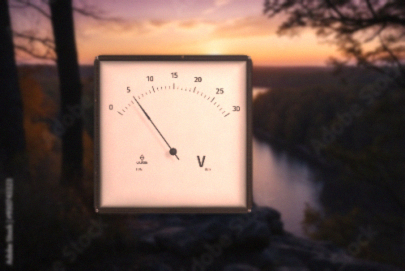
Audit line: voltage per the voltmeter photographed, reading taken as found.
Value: 5 V
